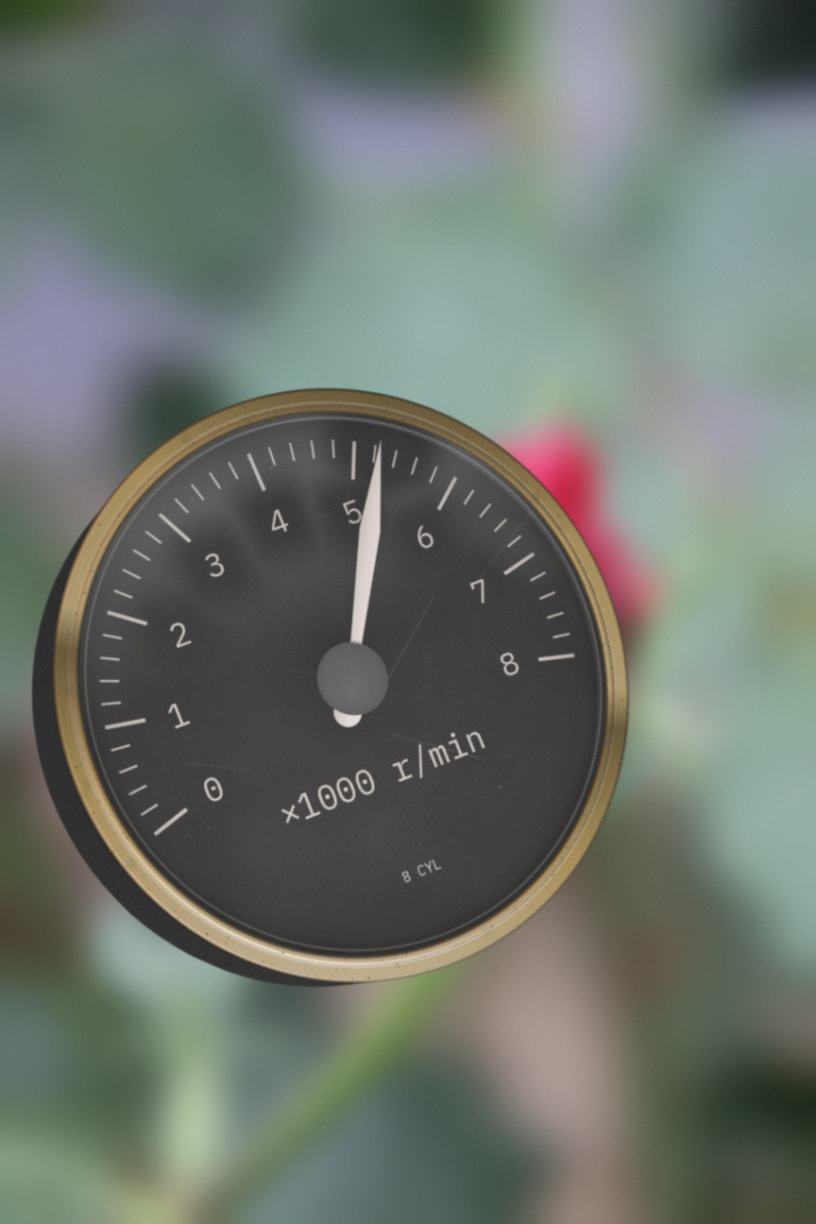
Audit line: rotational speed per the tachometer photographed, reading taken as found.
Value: 5200 rpm
